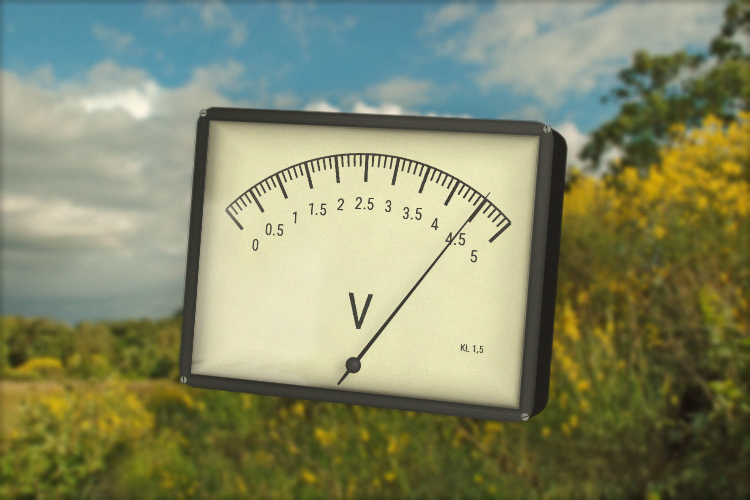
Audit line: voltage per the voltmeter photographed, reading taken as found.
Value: 4.5 V
